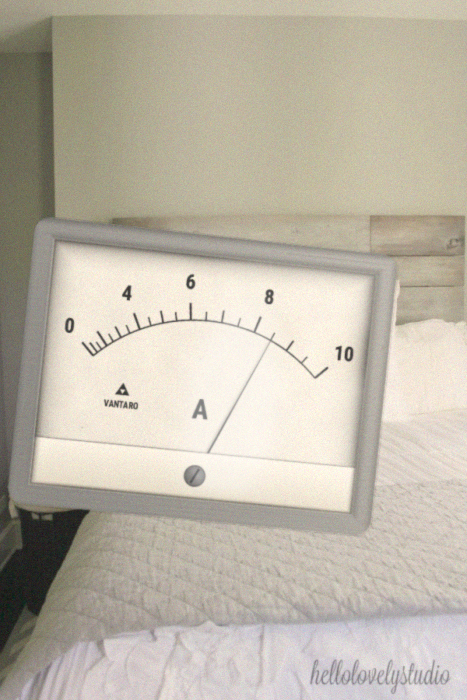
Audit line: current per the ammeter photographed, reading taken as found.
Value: 8.5 A
